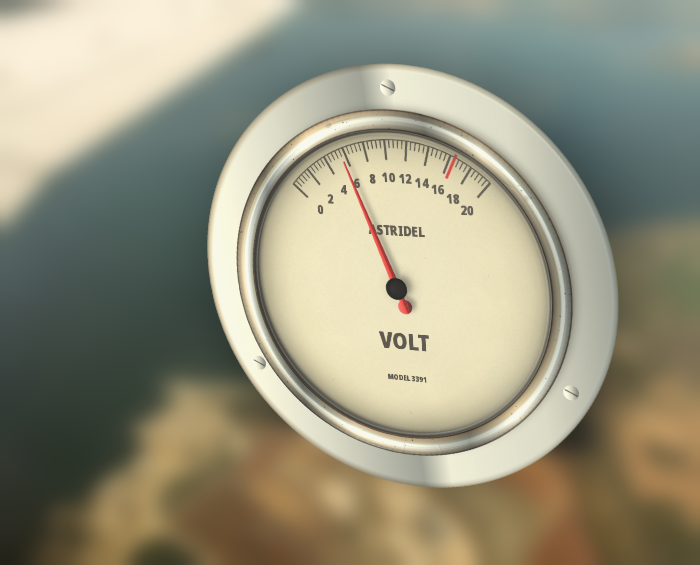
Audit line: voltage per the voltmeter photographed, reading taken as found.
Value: 6 V
